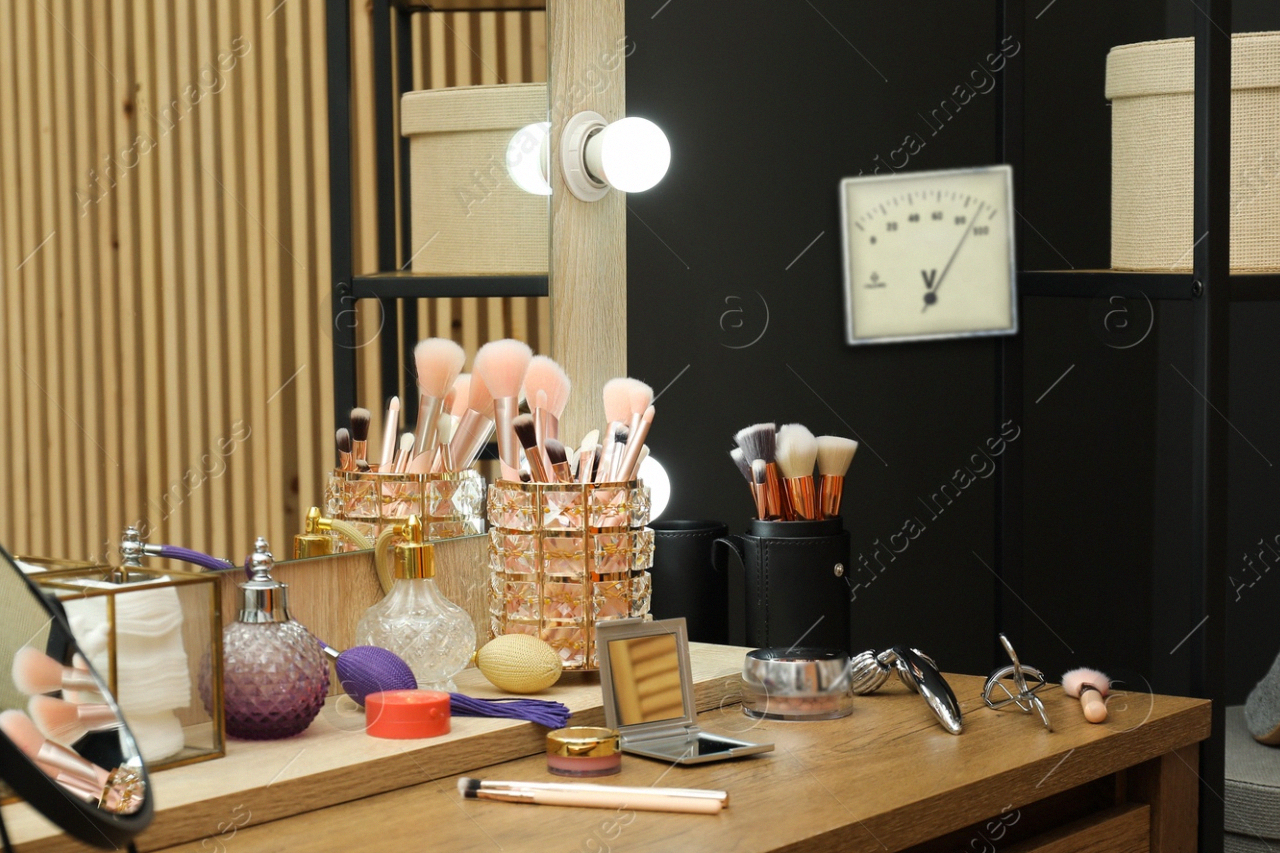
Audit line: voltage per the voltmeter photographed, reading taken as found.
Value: 90 V
